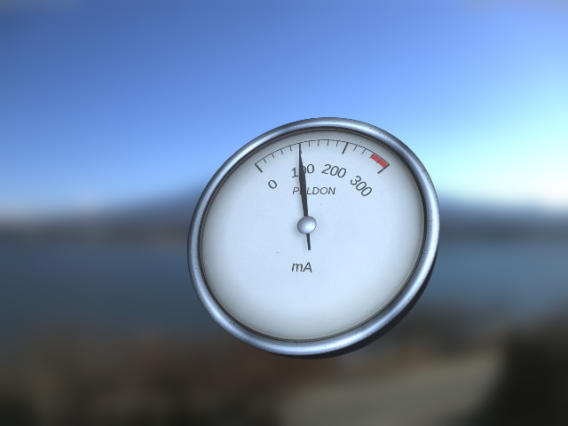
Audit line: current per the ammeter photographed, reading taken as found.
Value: 100 mA
